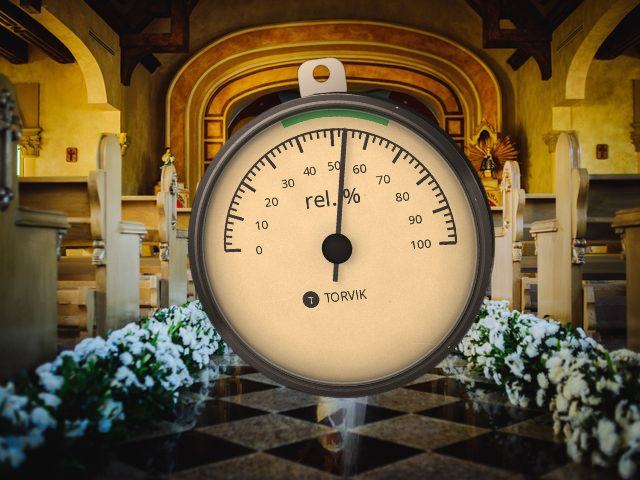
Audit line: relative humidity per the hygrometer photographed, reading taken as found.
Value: 54 %
